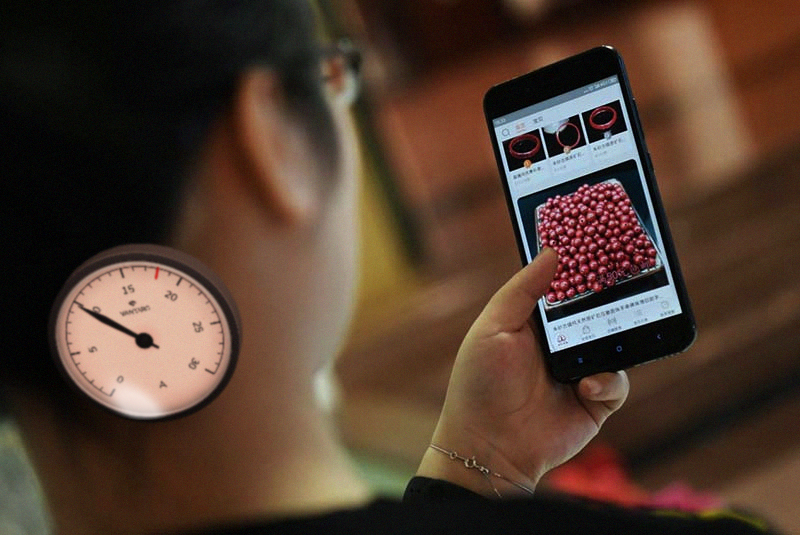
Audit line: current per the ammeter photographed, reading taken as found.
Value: 10 A
